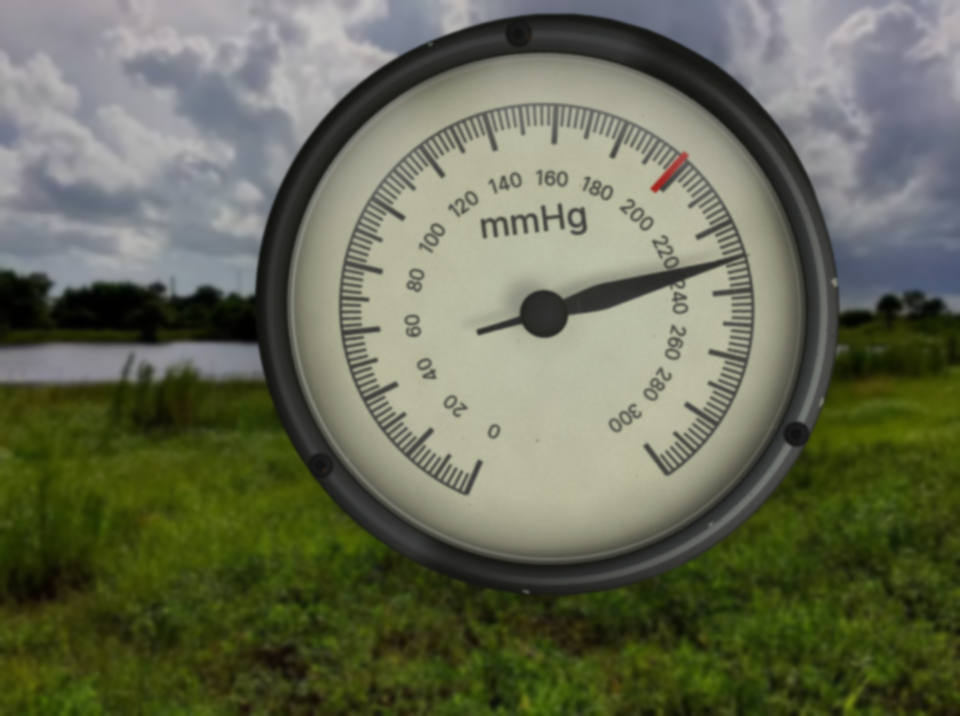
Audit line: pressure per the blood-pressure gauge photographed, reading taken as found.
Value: 230 mmHg
